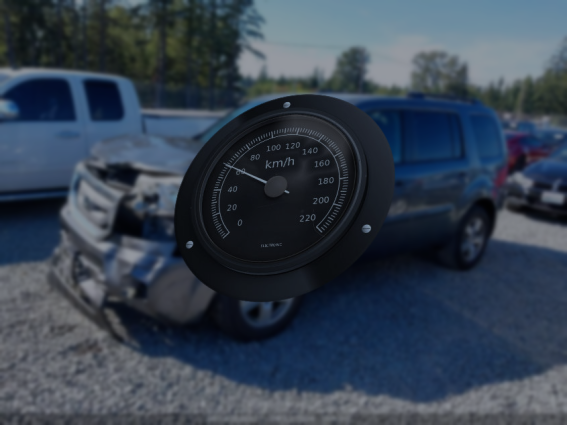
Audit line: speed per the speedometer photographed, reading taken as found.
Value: 60 km/h
